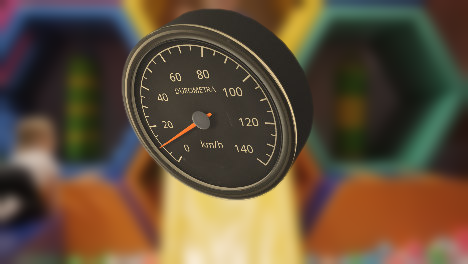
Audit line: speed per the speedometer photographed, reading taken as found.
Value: 10 km/h
